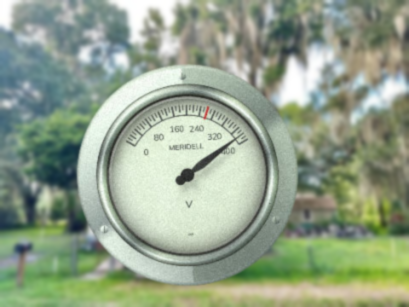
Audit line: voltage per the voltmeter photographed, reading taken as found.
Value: 380 V
